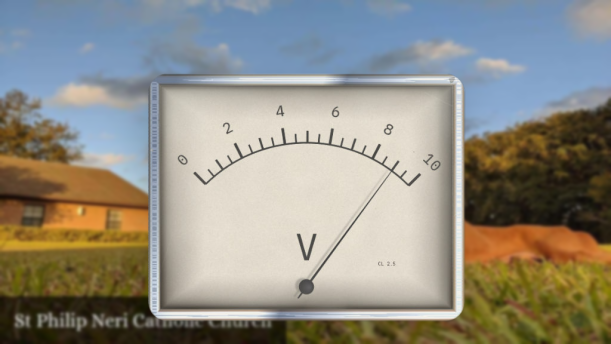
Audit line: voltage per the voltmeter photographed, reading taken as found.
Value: 9 V
